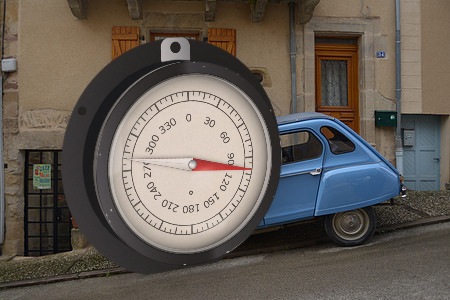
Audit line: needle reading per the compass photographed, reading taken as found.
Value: 100 °
